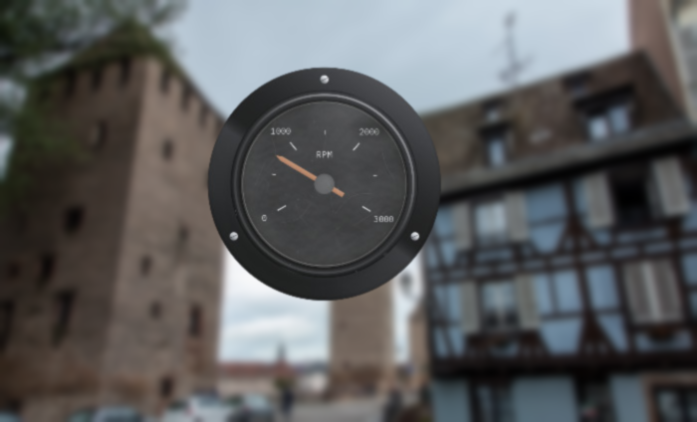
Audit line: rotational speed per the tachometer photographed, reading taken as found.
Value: 750 rpm
